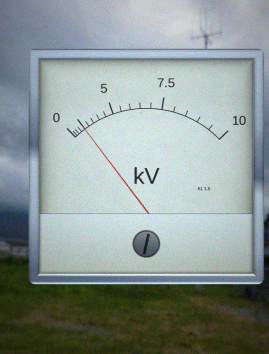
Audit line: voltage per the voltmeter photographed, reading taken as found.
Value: 2.5 kV
